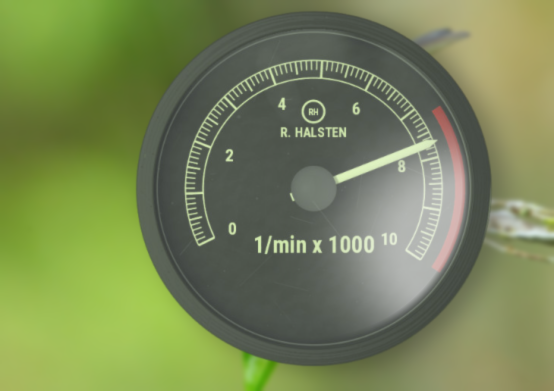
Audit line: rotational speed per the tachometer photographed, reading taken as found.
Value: 7700 rpm
